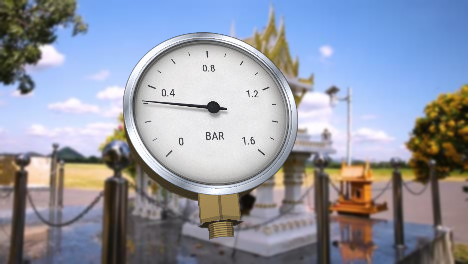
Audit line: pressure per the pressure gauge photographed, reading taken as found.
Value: 0.3 bar
